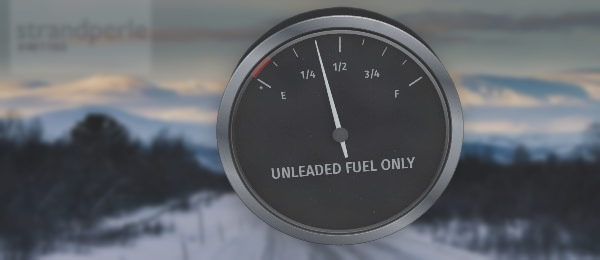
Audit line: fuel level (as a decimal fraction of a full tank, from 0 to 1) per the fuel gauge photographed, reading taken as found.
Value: 0.375
